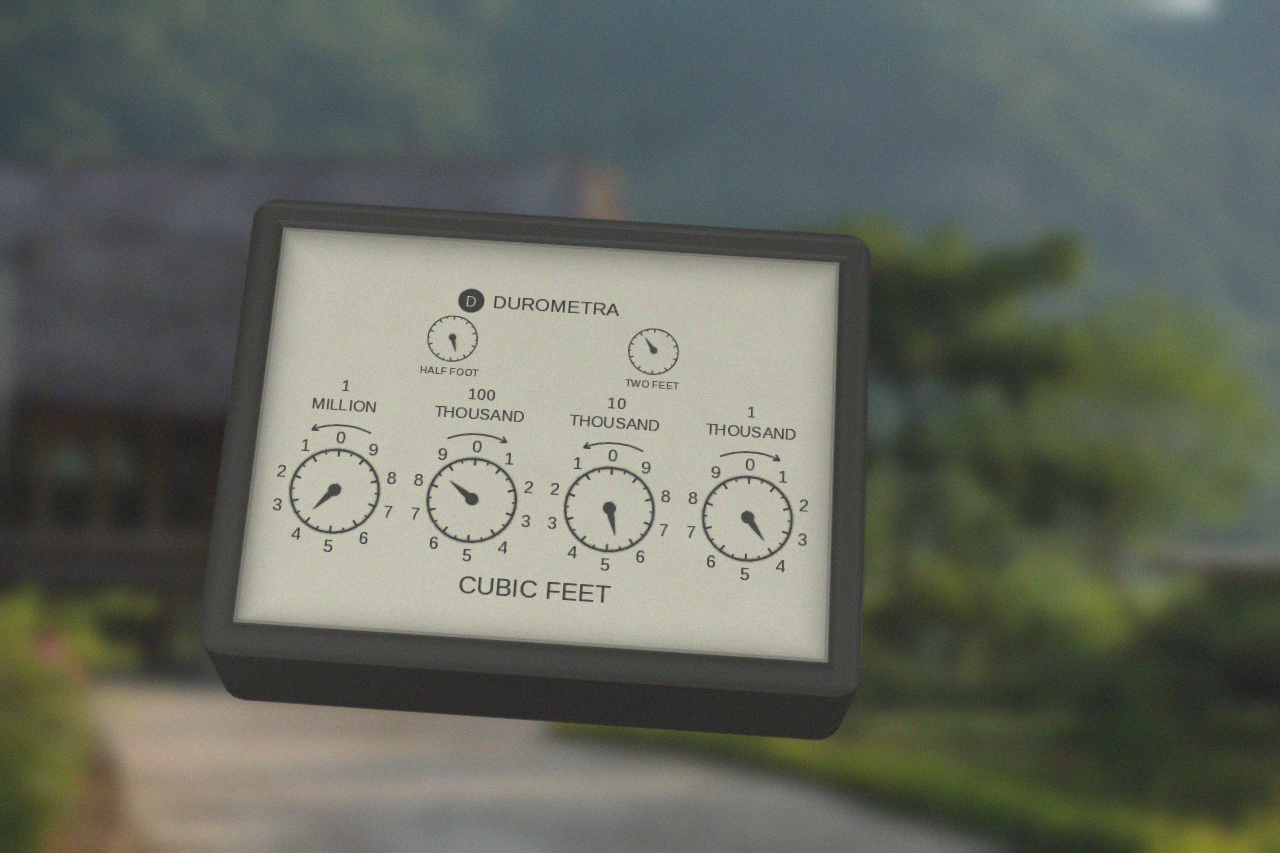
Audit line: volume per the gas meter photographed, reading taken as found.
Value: 385400 ft³
